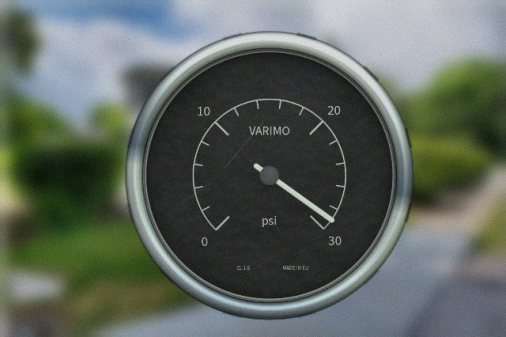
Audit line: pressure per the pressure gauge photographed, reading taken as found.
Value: 29 psi
